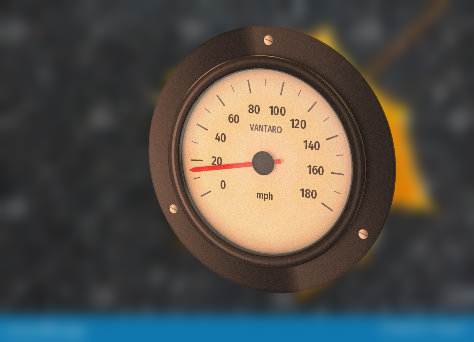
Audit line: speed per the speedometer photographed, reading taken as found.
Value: 15 mph
